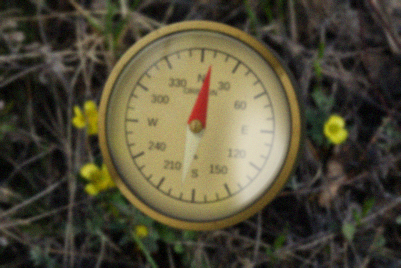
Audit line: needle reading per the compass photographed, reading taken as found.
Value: 10 °
